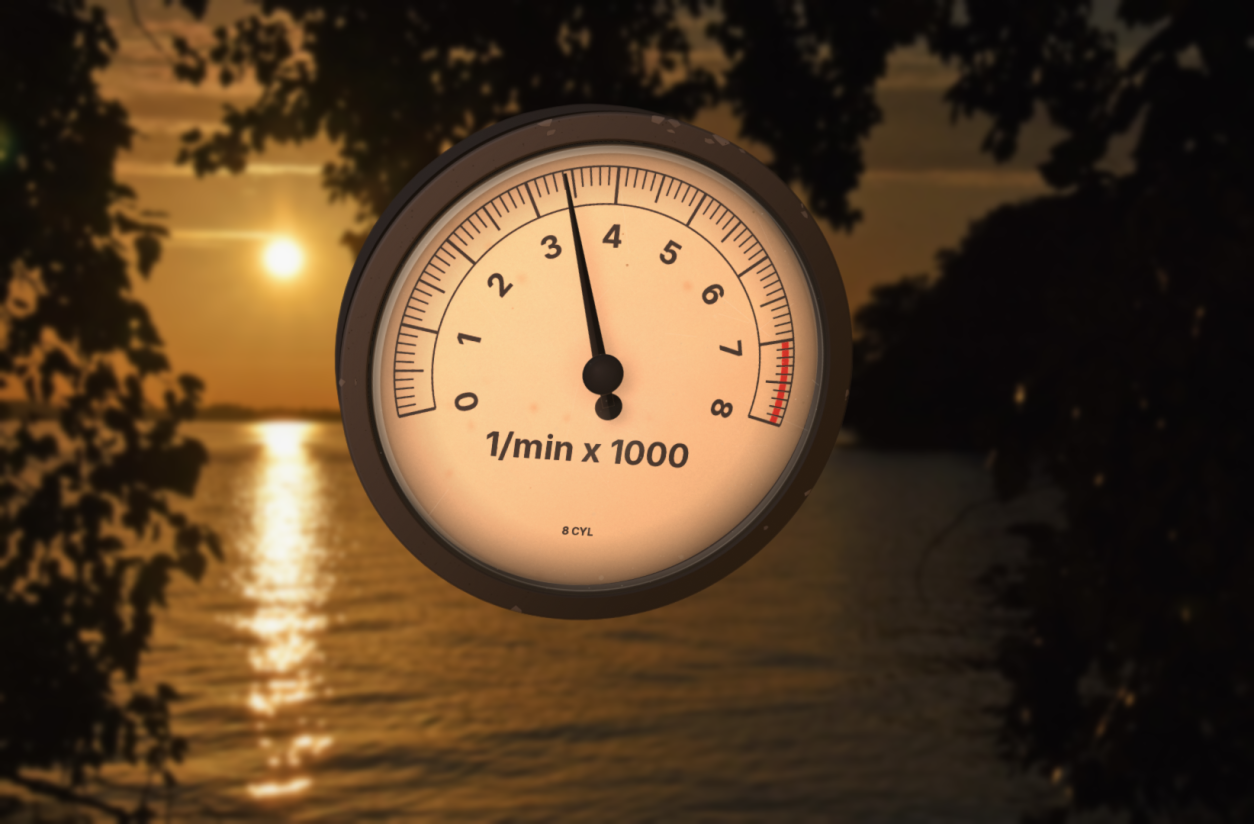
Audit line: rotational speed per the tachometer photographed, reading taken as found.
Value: 3400 rpm
